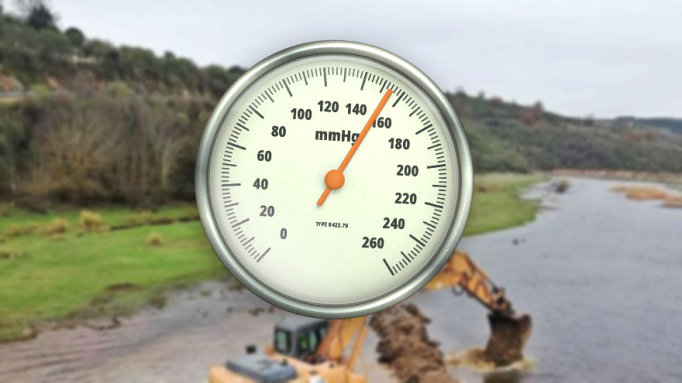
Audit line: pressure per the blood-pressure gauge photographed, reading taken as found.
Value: 154 mmHg
